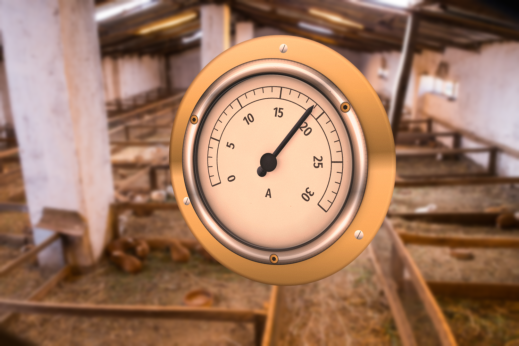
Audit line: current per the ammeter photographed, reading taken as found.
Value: 19 A
